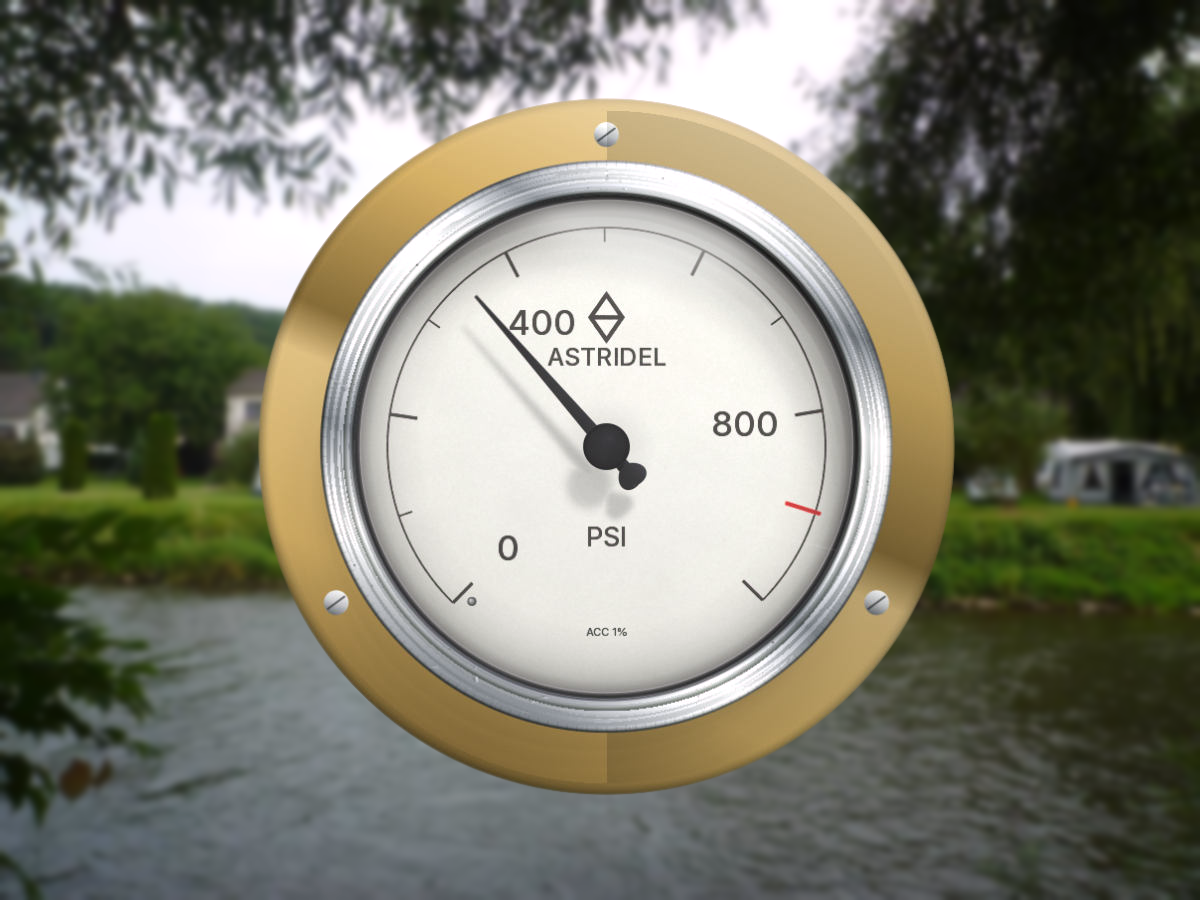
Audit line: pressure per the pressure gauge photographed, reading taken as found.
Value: 350 psi
